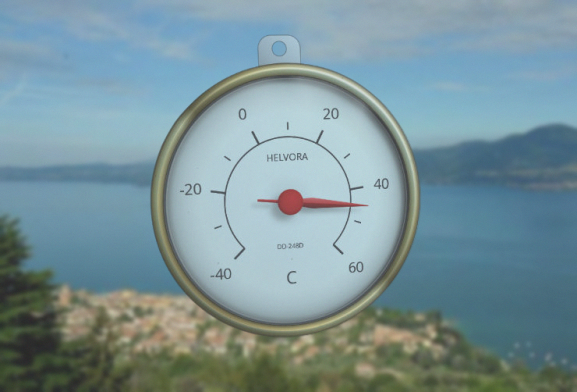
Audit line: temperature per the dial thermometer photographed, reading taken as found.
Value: 45 °C
